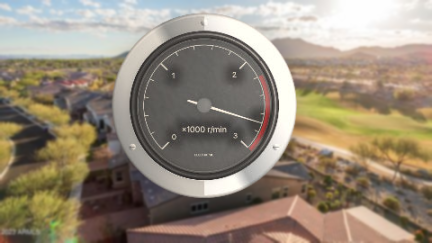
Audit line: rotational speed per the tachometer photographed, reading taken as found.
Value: 2700 rpm
